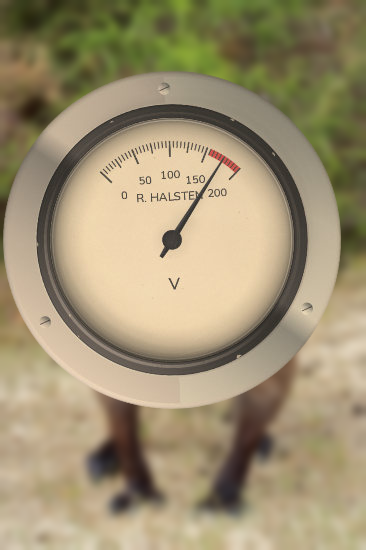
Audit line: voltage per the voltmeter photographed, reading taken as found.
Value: 175 V
